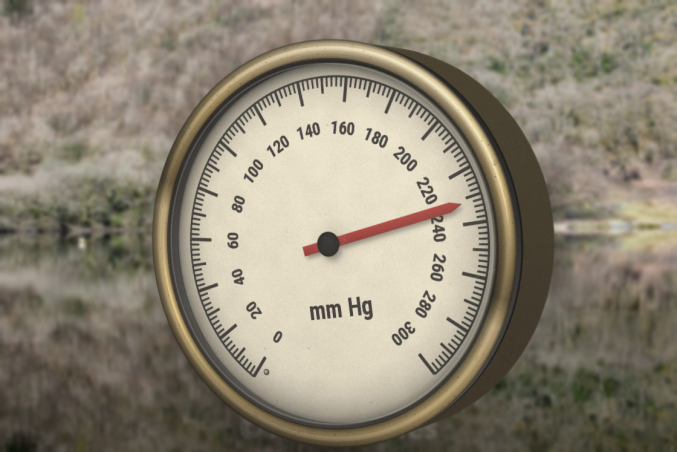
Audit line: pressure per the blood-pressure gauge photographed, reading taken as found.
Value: 232 mmHg
